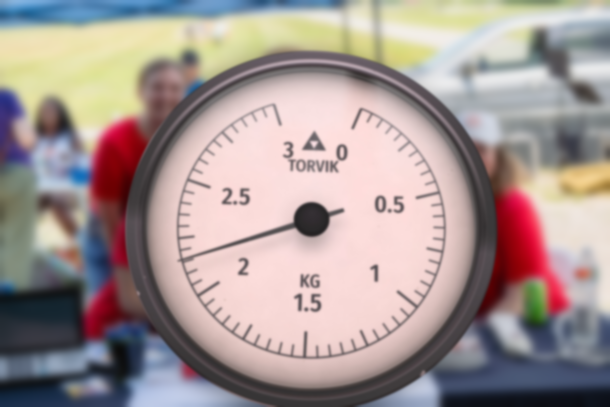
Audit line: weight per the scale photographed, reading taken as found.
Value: 2.15 kg
